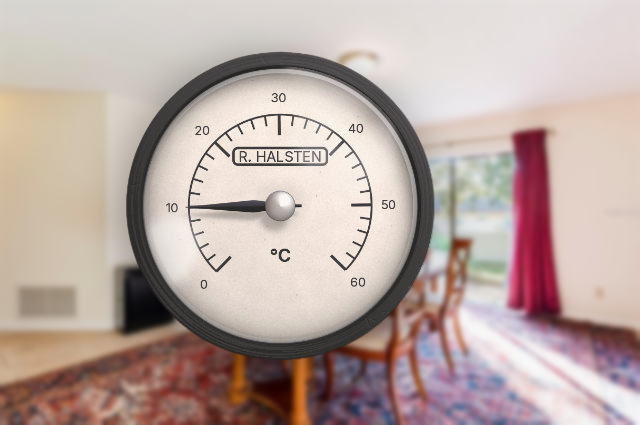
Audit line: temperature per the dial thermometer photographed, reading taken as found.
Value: 10 °C
